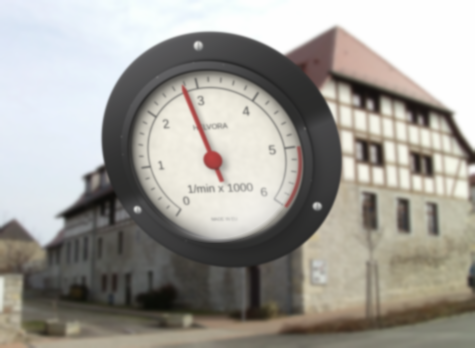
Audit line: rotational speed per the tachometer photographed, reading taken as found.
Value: 2800 rpm
